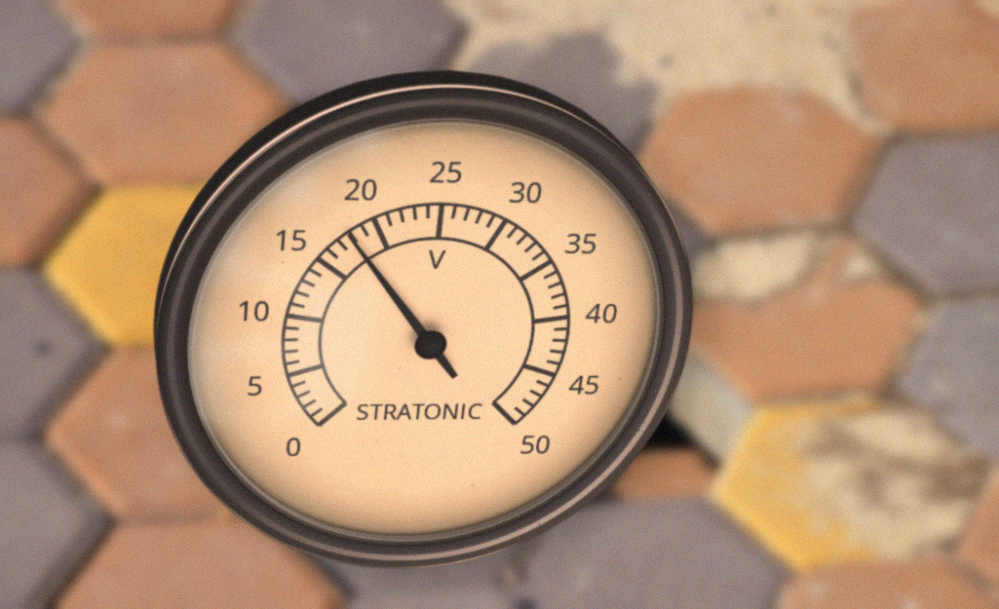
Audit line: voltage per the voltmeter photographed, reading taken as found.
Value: 18 V
